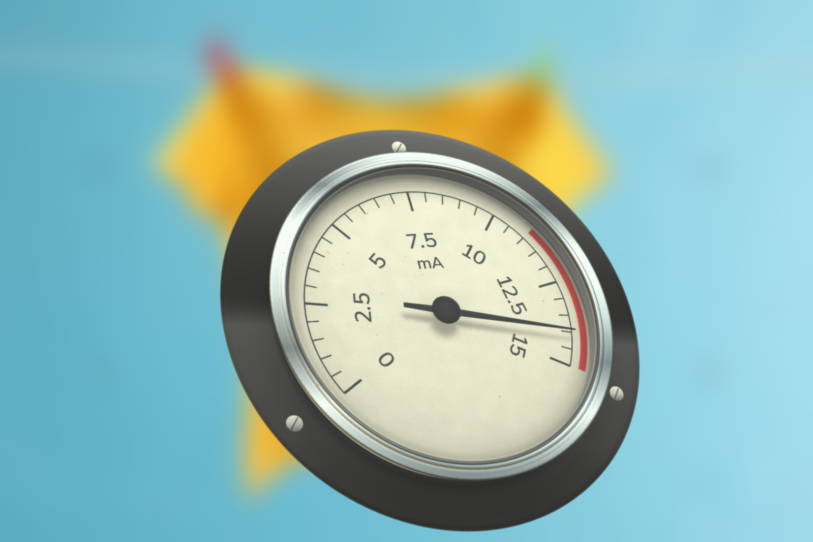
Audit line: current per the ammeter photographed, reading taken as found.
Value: 14 mA
